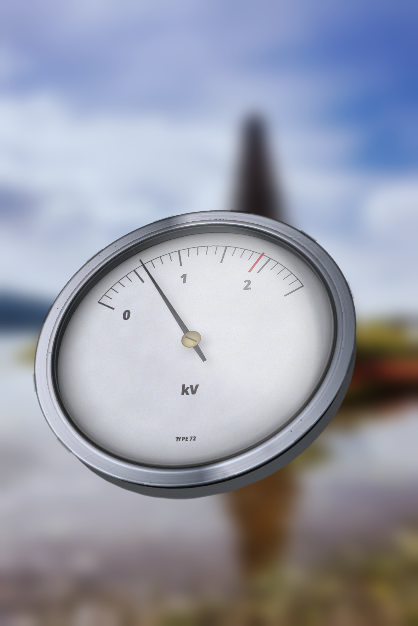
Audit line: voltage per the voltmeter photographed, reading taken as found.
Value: 0.6 kV
